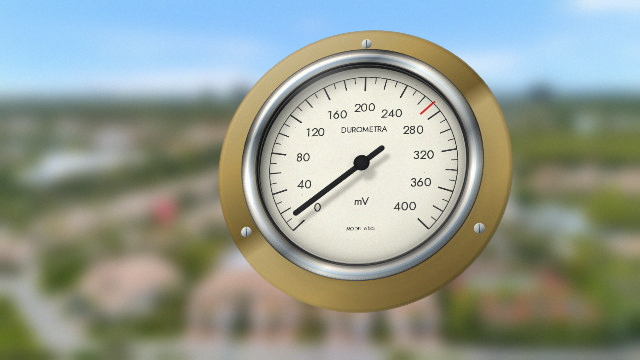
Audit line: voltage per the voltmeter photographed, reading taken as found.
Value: 10 mV
